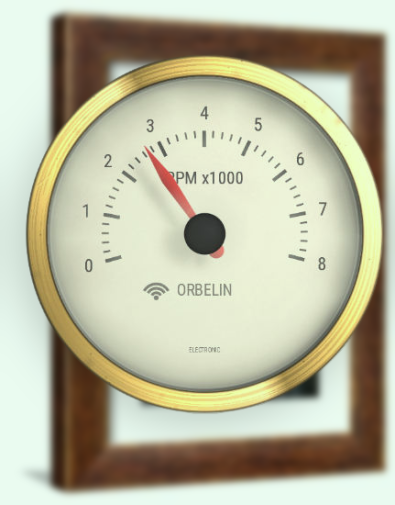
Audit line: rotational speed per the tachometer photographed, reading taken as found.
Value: 2700 rpm
